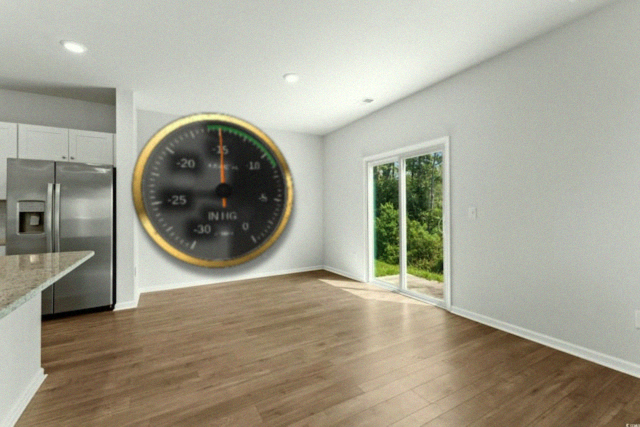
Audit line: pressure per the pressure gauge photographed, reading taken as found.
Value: -15 inHg
